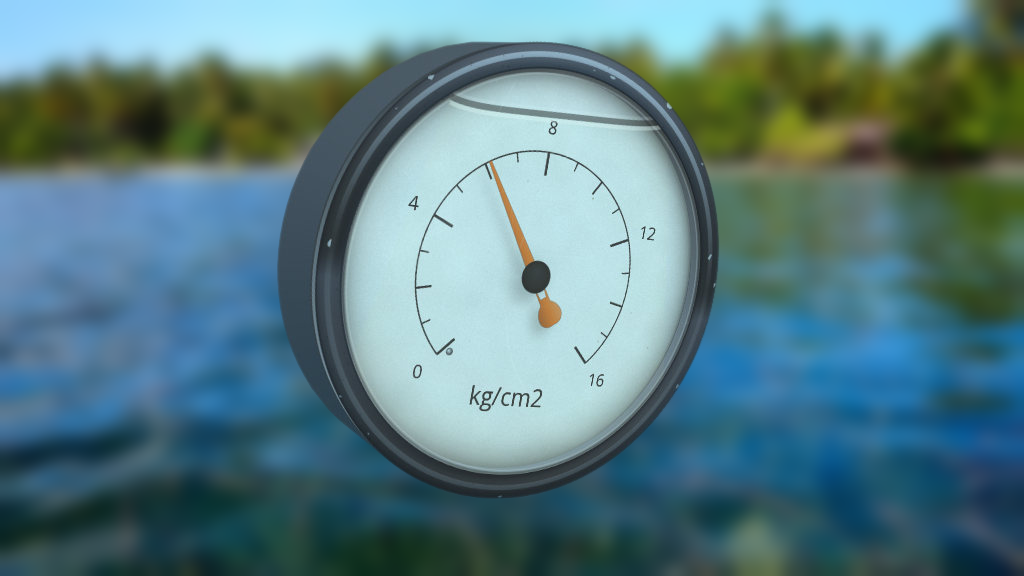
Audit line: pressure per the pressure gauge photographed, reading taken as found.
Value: 6 kg/cm²
